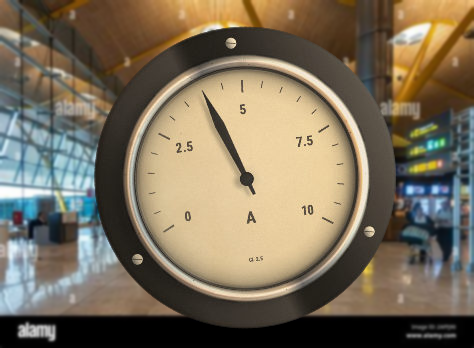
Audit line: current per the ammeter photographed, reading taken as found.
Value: 4 A
